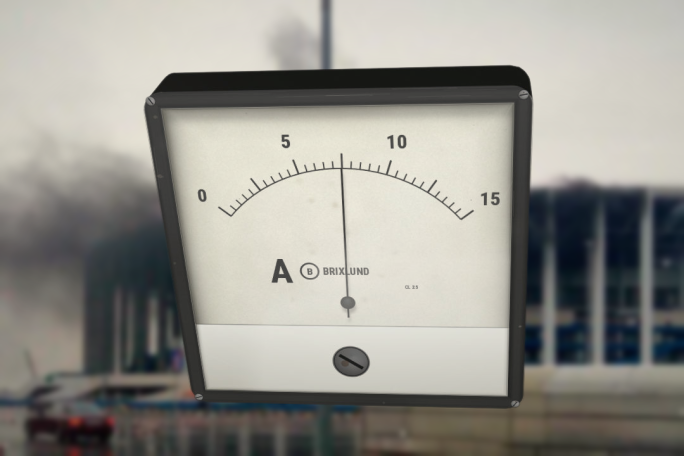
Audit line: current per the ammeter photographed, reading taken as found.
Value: 7.5 A
